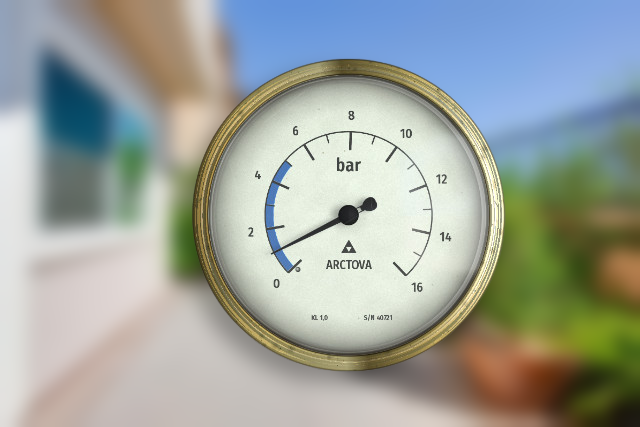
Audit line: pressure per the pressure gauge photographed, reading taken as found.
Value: 1 bar
